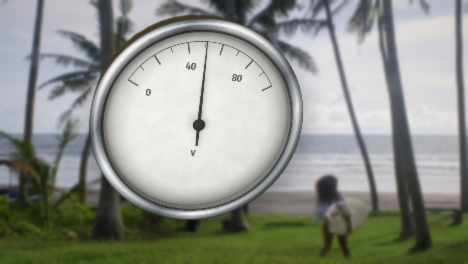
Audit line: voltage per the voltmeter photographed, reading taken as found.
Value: 50 V
